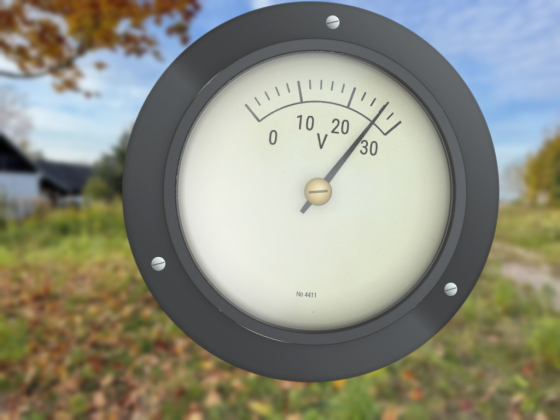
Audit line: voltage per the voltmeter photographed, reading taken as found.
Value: 26 V
